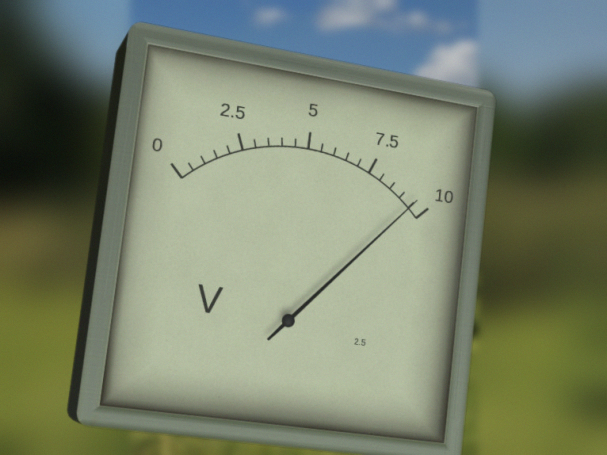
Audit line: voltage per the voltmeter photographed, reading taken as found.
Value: 9.5 V
